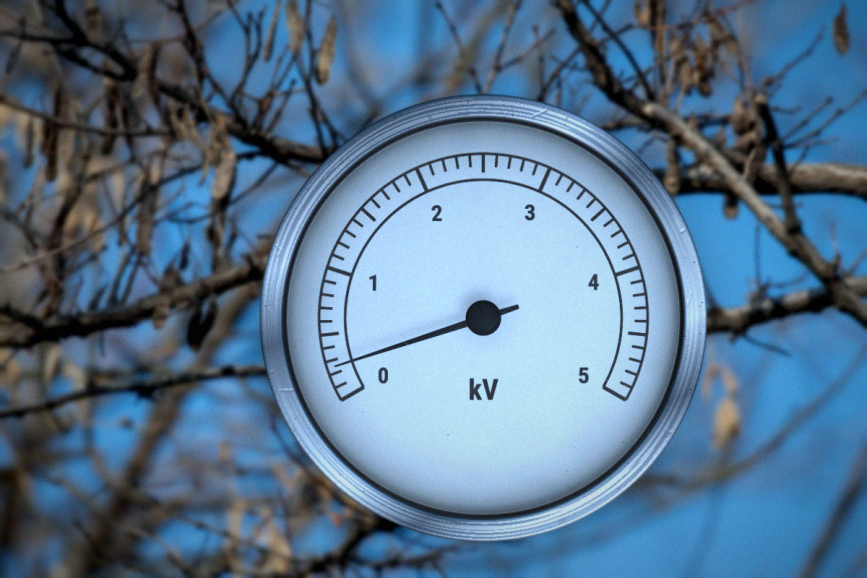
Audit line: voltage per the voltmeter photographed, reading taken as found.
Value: 0.25 kV
